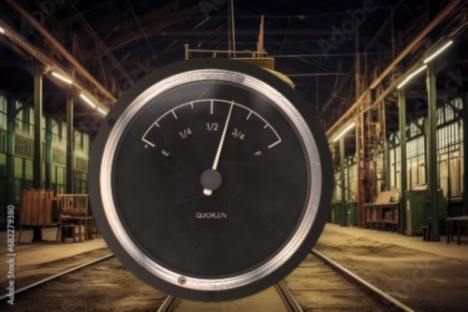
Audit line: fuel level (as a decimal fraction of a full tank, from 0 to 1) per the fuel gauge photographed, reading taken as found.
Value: 0.625
